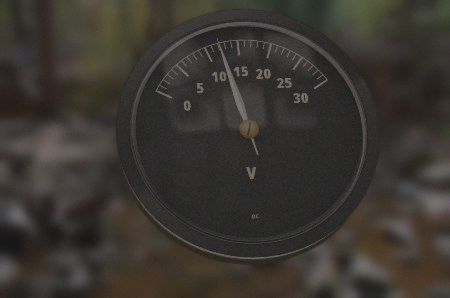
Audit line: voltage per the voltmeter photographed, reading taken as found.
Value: 12 V
